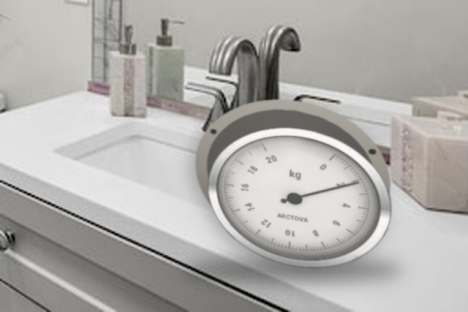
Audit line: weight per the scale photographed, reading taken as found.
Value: 2 kg
